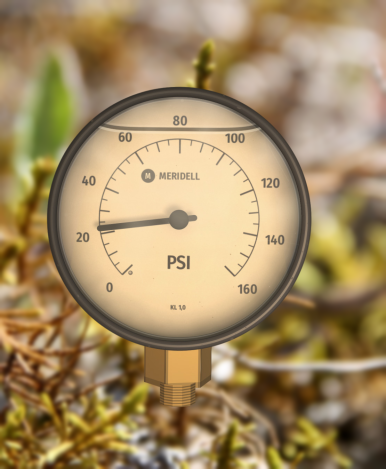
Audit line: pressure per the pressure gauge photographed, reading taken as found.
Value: 22.5 psi
